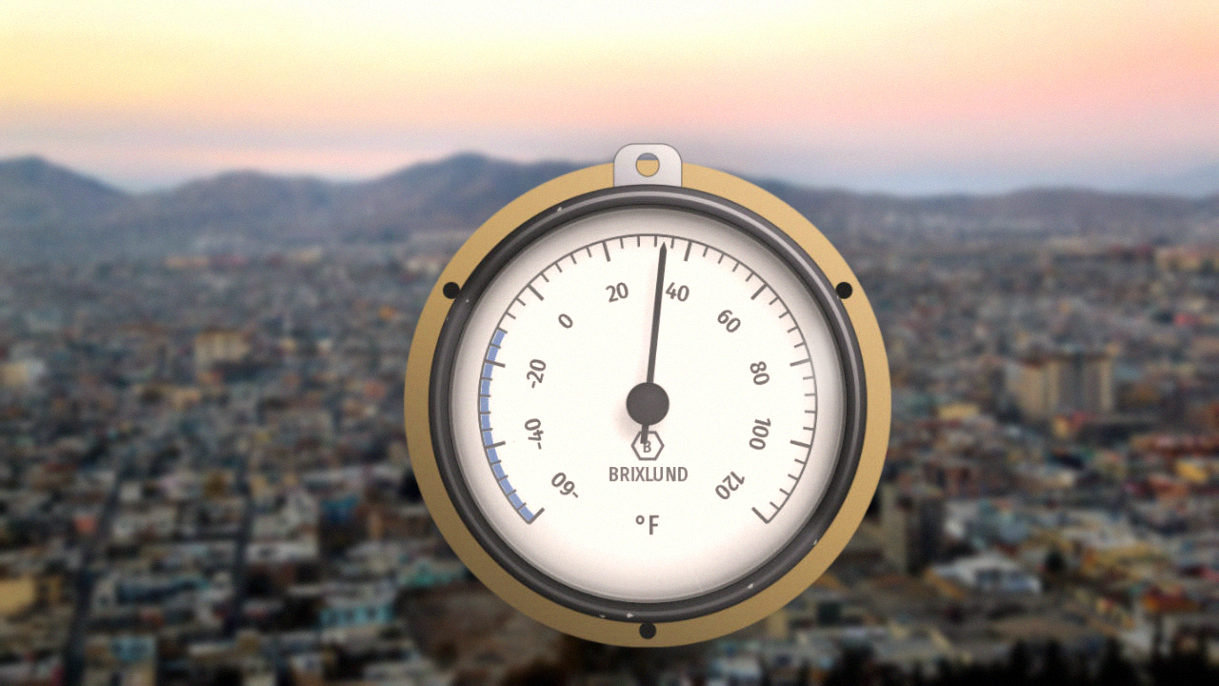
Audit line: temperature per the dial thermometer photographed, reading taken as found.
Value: 34 °F
